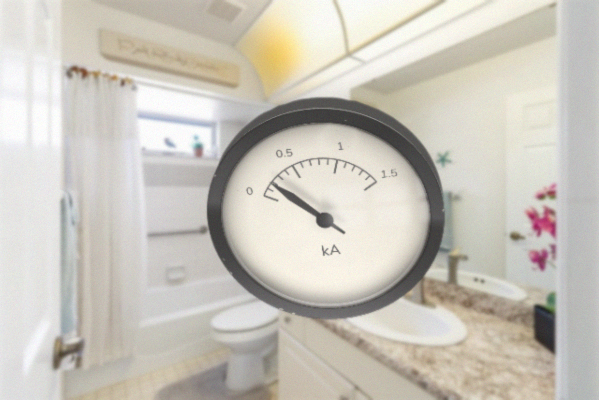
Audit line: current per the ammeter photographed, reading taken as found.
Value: 0.2 kA
